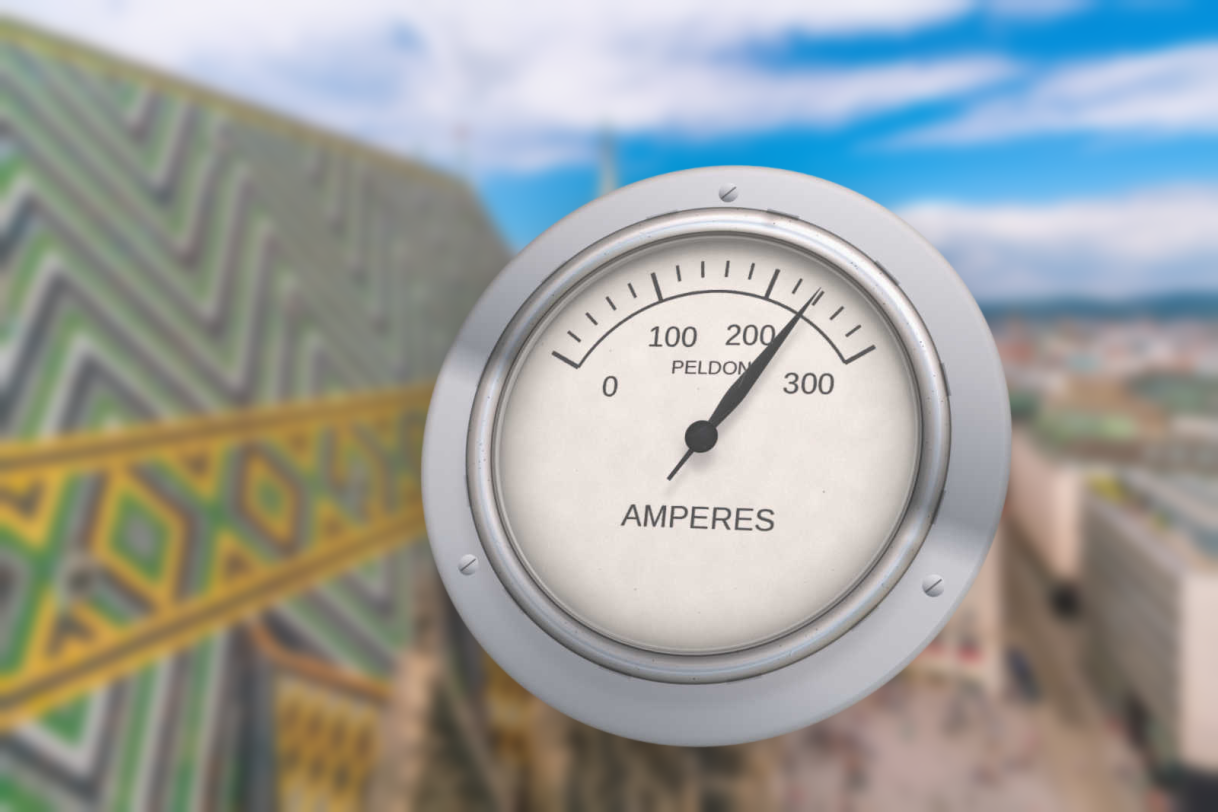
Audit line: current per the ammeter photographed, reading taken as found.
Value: 240 A
